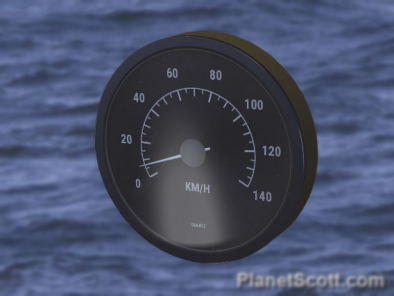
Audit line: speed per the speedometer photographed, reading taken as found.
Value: 7.5 km/h
